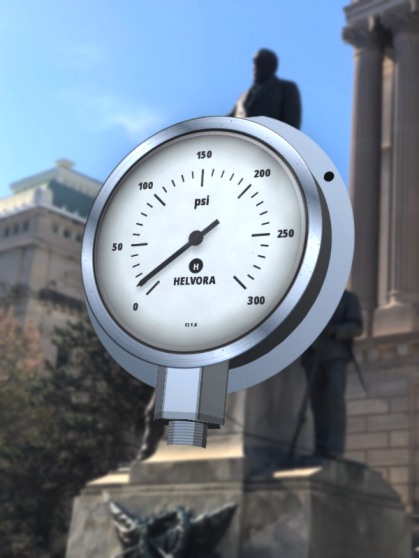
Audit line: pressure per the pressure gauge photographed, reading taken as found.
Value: 10 psi
